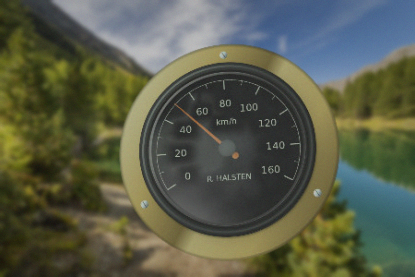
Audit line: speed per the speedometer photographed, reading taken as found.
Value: 50 km/h
